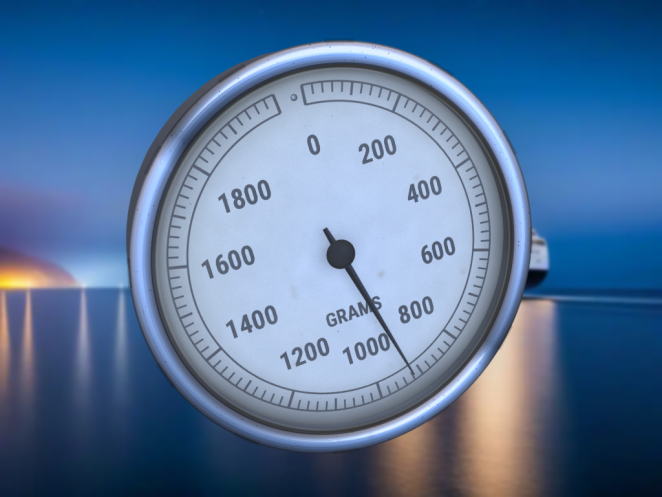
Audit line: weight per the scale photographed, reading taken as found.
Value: 920 g
